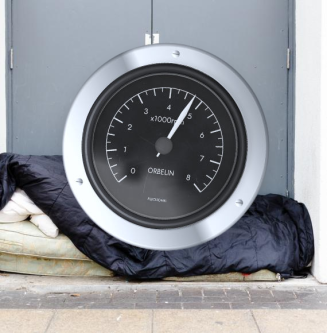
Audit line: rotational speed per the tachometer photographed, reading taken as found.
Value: 4750 rpm
